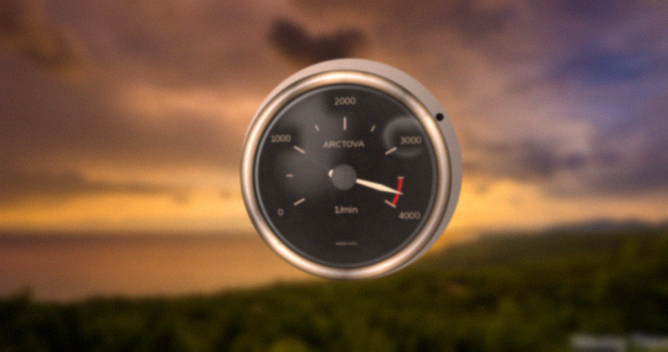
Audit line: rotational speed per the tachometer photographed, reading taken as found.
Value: 3750 rpm
